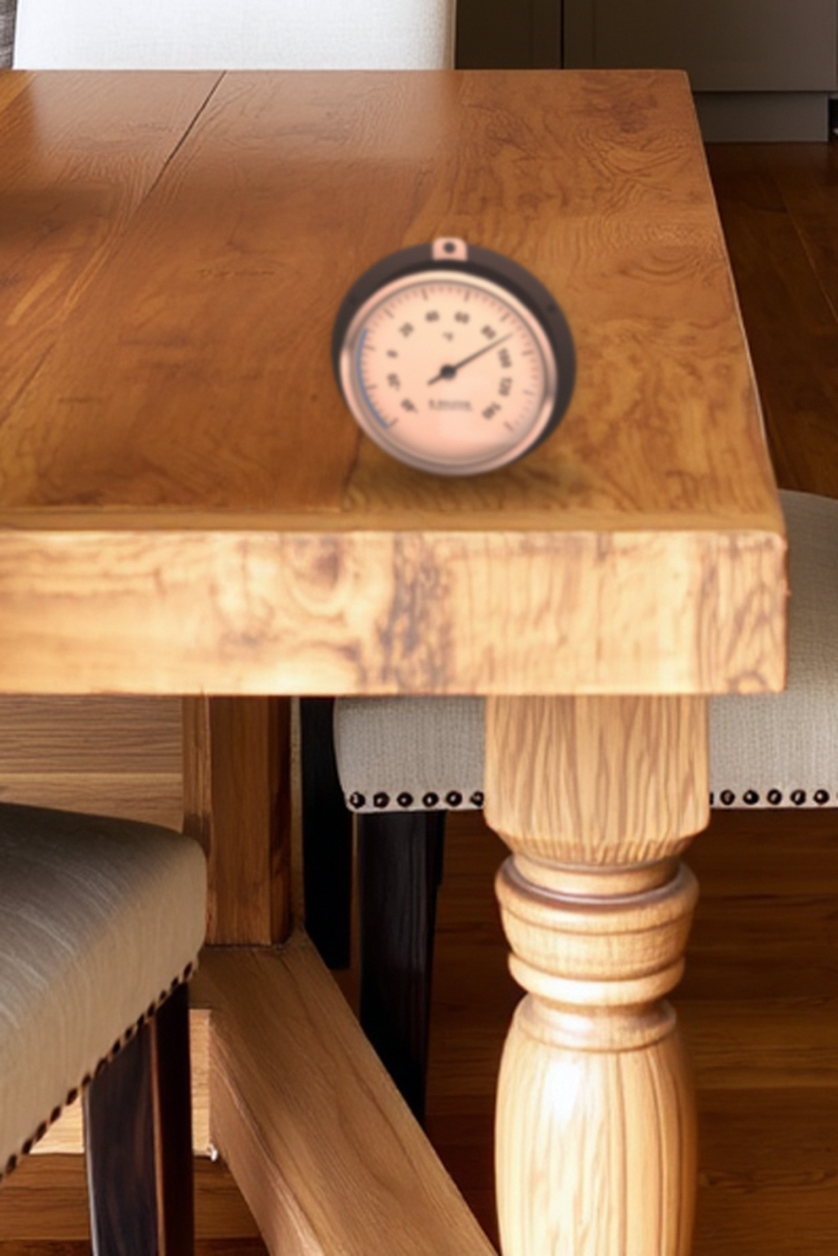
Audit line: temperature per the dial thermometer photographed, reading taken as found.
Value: 88 °F
